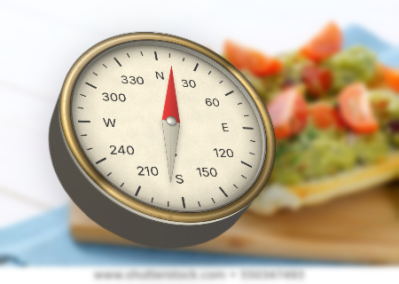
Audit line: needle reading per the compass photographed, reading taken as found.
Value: 10 °
